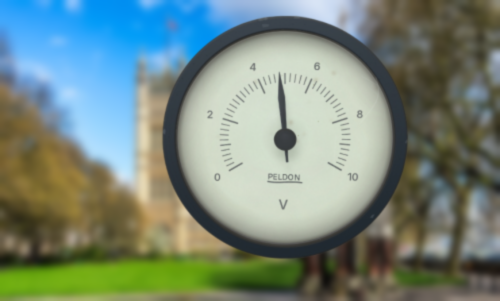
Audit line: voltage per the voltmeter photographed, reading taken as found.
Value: 4.8 V
